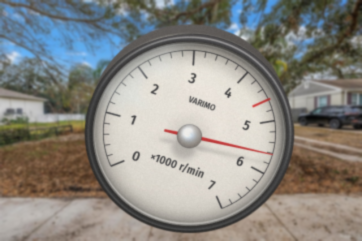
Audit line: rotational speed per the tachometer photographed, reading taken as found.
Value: 5600 rpm
